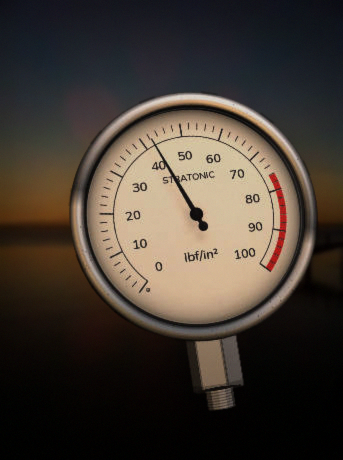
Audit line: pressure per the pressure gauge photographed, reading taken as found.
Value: 42 psi
